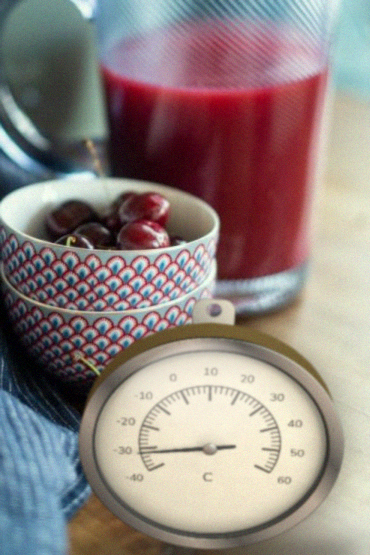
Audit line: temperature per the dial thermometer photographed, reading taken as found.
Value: -30 °C
